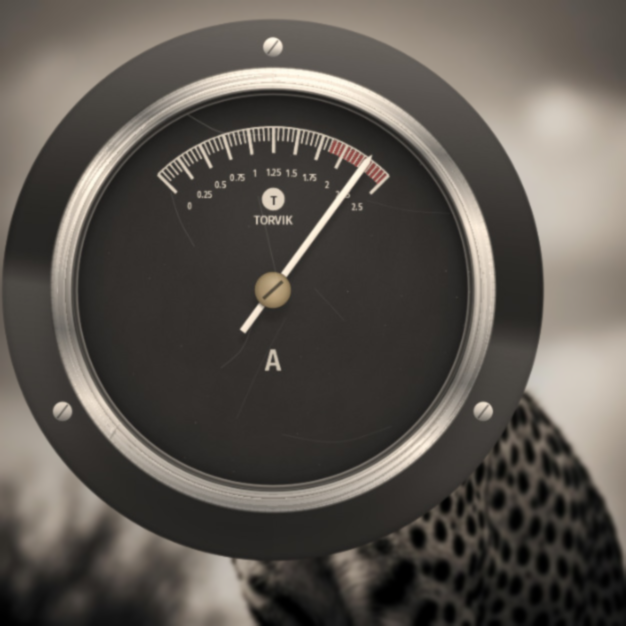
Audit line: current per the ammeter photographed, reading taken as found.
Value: 2.25 A
